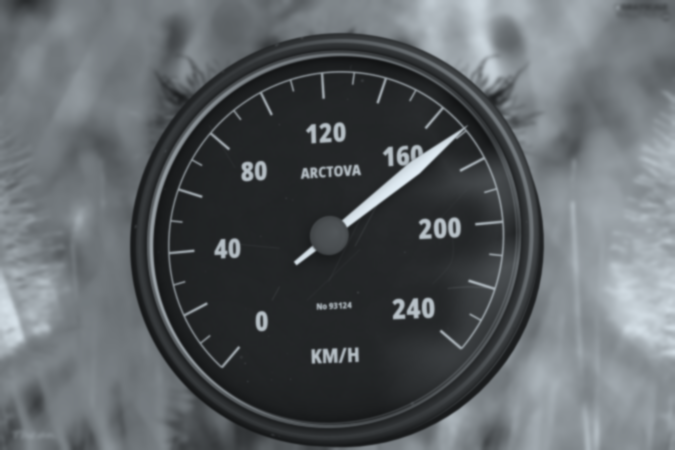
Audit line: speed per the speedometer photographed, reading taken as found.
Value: 170 km/h
